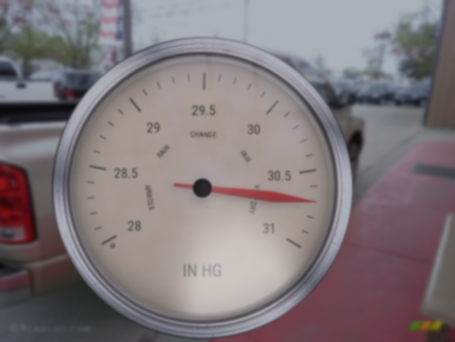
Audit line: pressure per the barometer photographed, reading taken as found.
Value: 30.7 inHg
